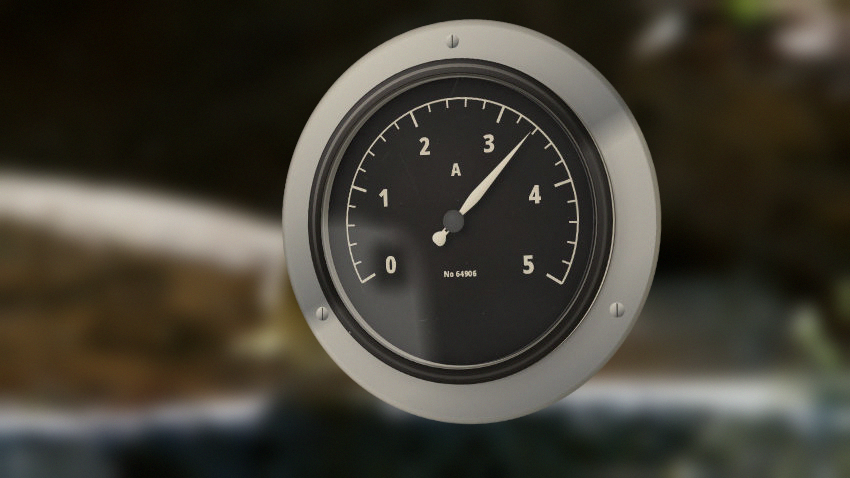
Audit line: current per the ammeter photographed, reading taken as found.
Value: 3.4 A
